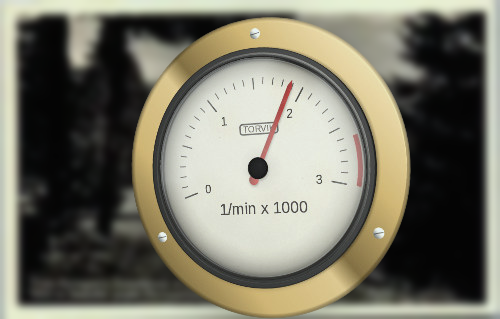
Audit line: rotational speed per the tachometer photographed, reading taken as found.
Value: 1900 rpm
